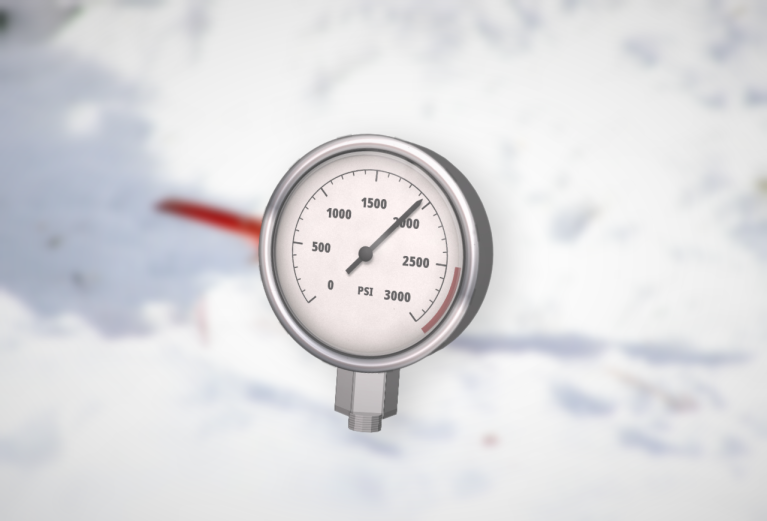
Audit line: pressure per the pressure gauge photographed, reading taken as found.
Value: 1950 psi
